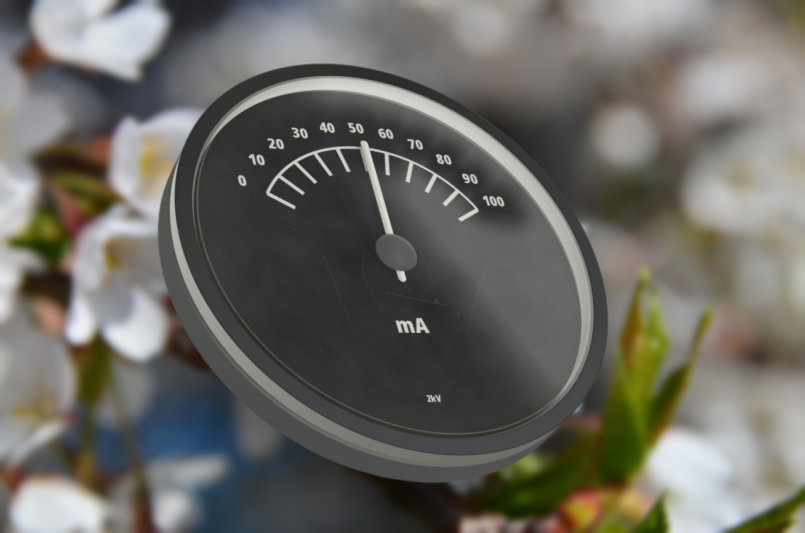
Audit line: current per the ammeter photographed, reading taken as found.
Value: 50 mA
